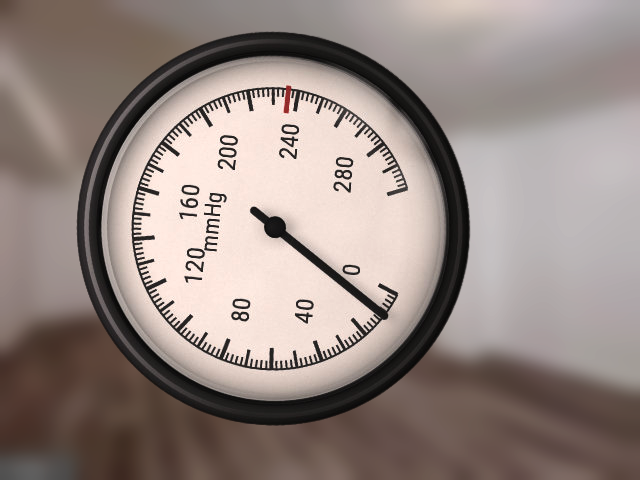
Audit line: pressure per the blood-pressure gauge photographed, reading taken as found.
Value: 10 mmHg
